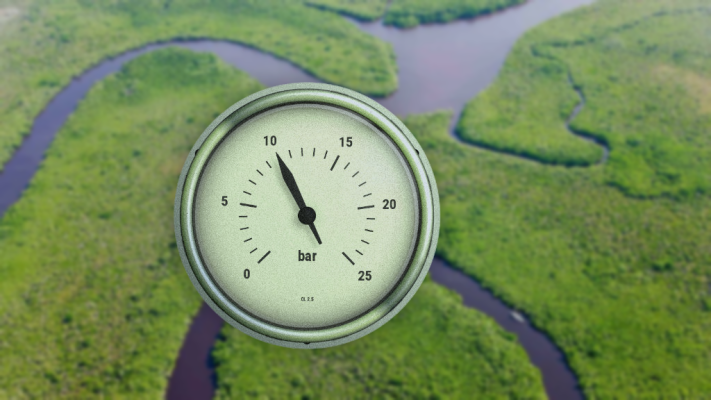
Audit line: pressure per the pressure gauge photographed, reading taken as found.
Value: 10 bar
